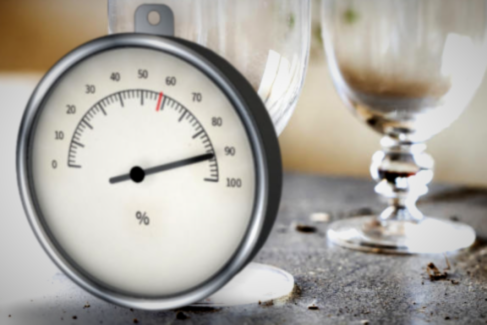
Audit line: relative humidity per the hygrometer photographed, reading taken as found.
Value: 90 %
